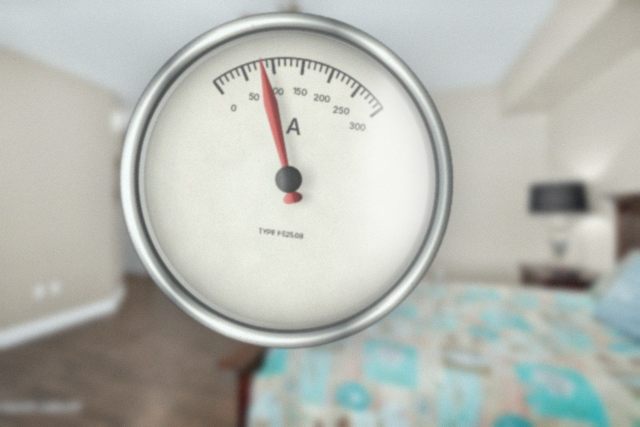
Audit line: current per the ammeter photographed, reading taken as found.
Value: 80 A
